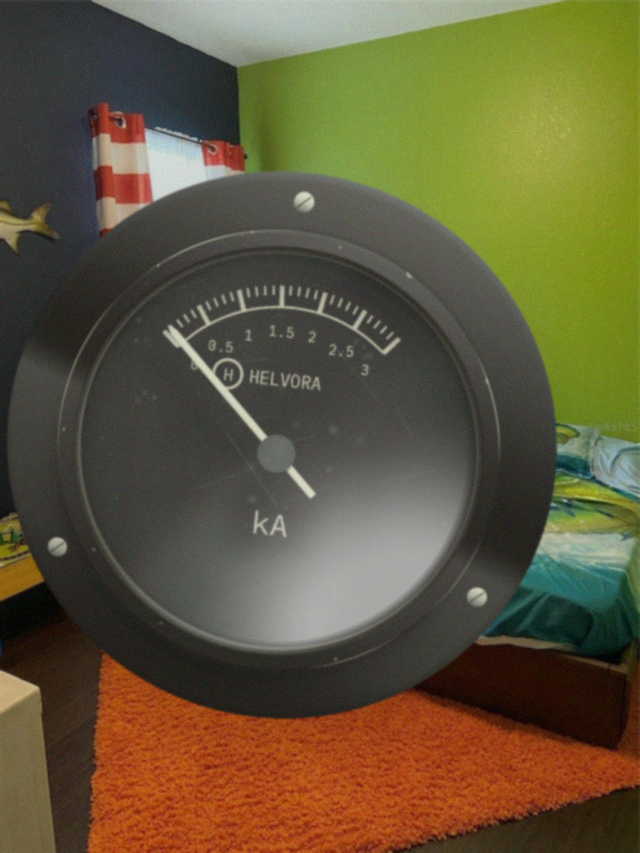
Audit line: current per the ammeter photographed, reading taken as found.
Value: 0.1 kA
